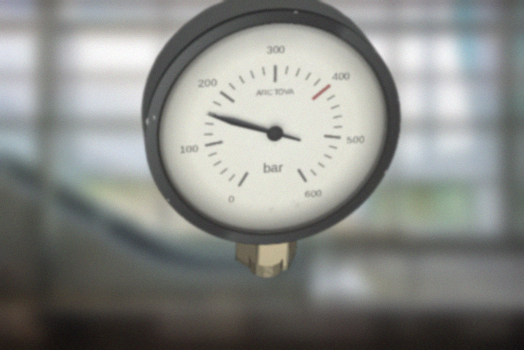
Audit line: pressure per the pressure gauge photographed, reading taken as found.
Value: 160 bar
